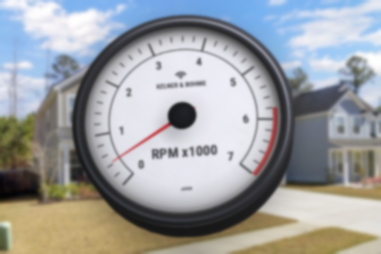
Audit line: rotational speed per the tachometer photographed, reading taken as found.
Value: 400 rpm
